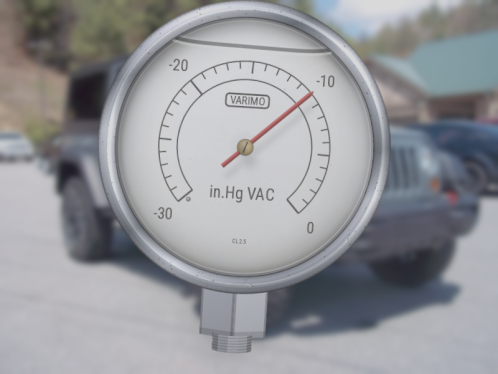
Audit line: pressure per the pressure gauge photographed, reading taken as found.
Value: -10 inHg
